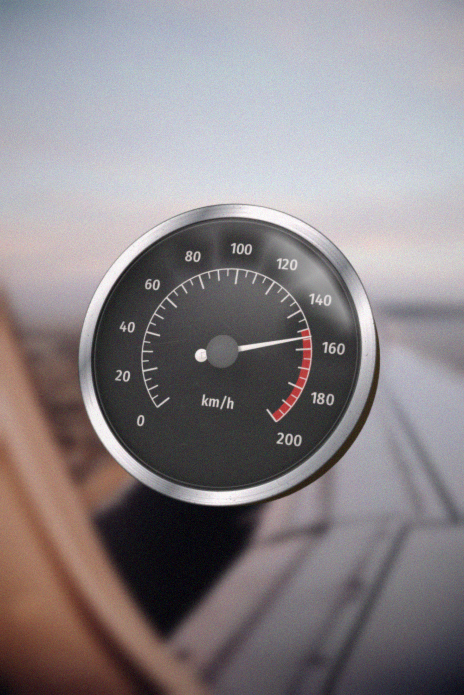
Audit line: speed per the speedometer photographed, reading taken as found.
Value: 155 km/h
